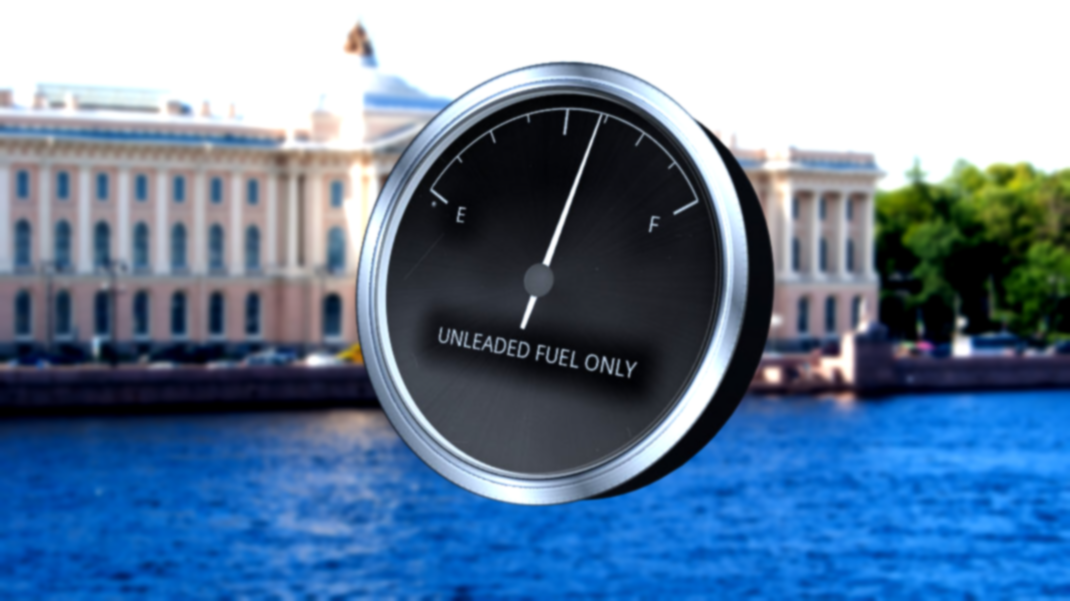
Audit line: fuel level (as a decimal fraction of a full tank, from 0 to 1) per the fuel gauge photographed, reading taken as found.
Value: 0.625
